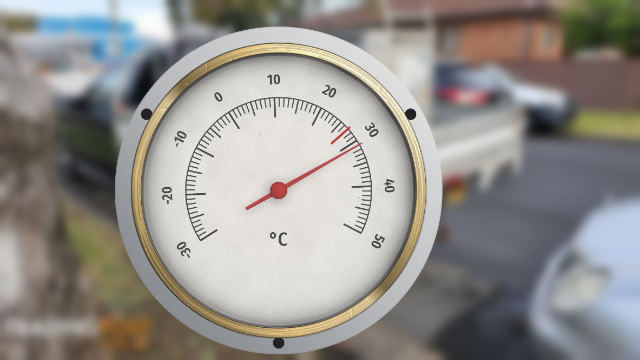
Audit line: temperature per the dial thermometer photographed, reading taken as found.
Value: 31 °C
